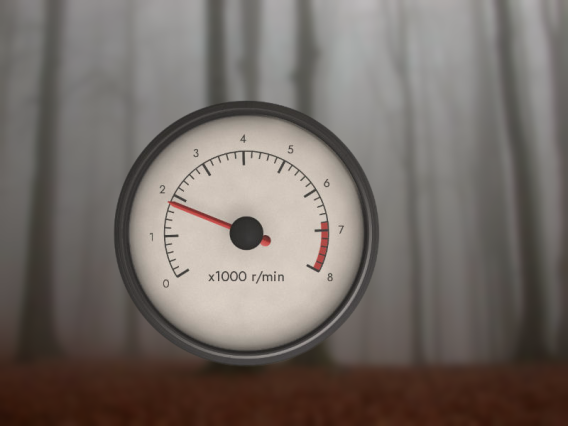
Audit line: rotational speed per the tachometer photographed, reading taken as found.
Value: 1800 rpm
